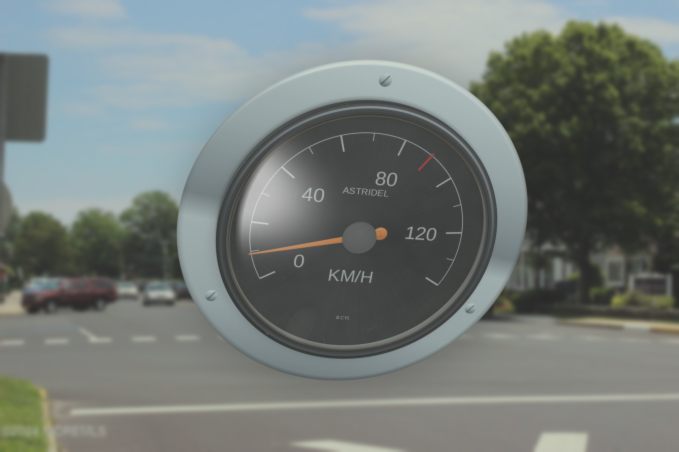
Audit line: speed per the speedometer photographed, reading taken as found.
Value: 10 km/h
